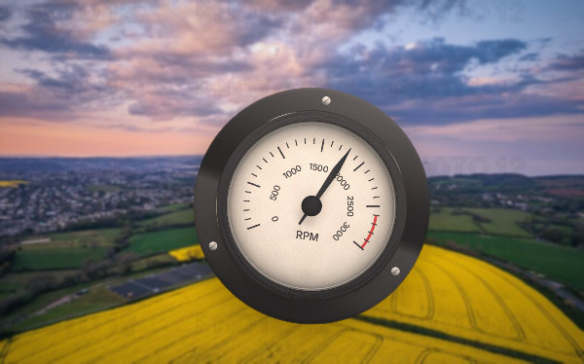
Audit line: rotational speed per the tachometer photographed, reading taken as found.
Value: 1800 rpm
